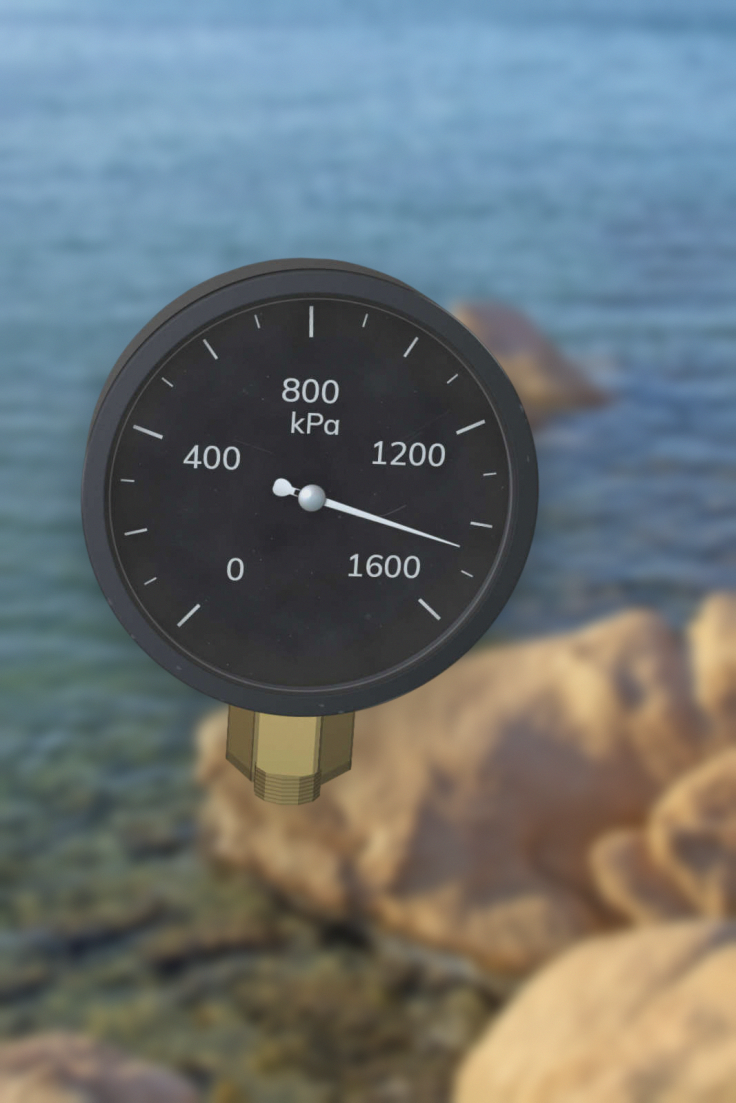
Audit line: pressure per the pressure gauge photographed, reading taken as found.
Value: 1450 kPa
